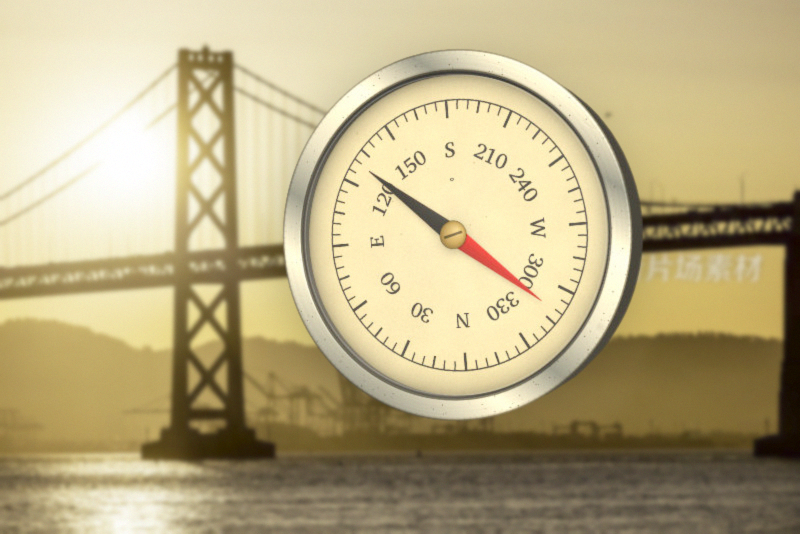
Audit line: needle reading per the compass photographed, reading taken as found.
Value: 310 °
